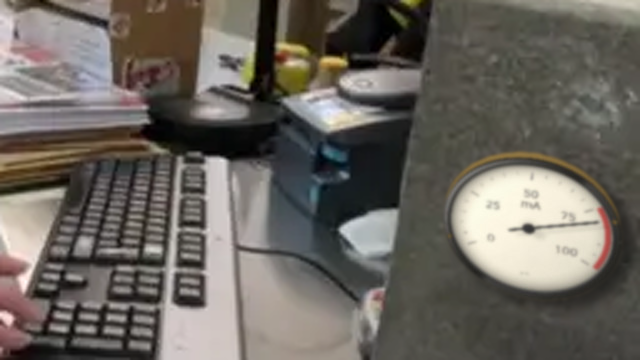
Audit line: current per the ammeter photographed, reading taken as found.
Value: 80 mA
